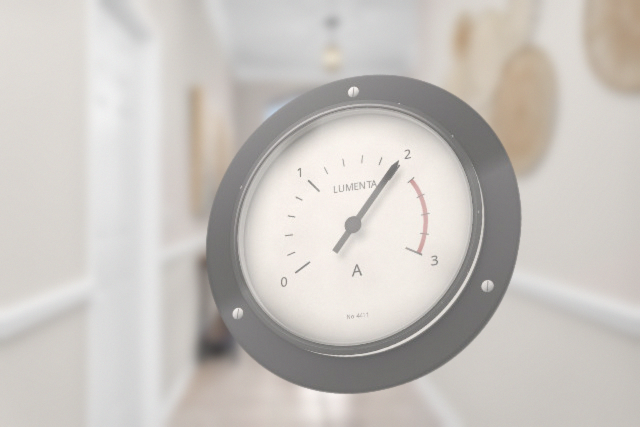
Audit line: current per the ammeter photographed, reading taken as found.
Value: 2 A
